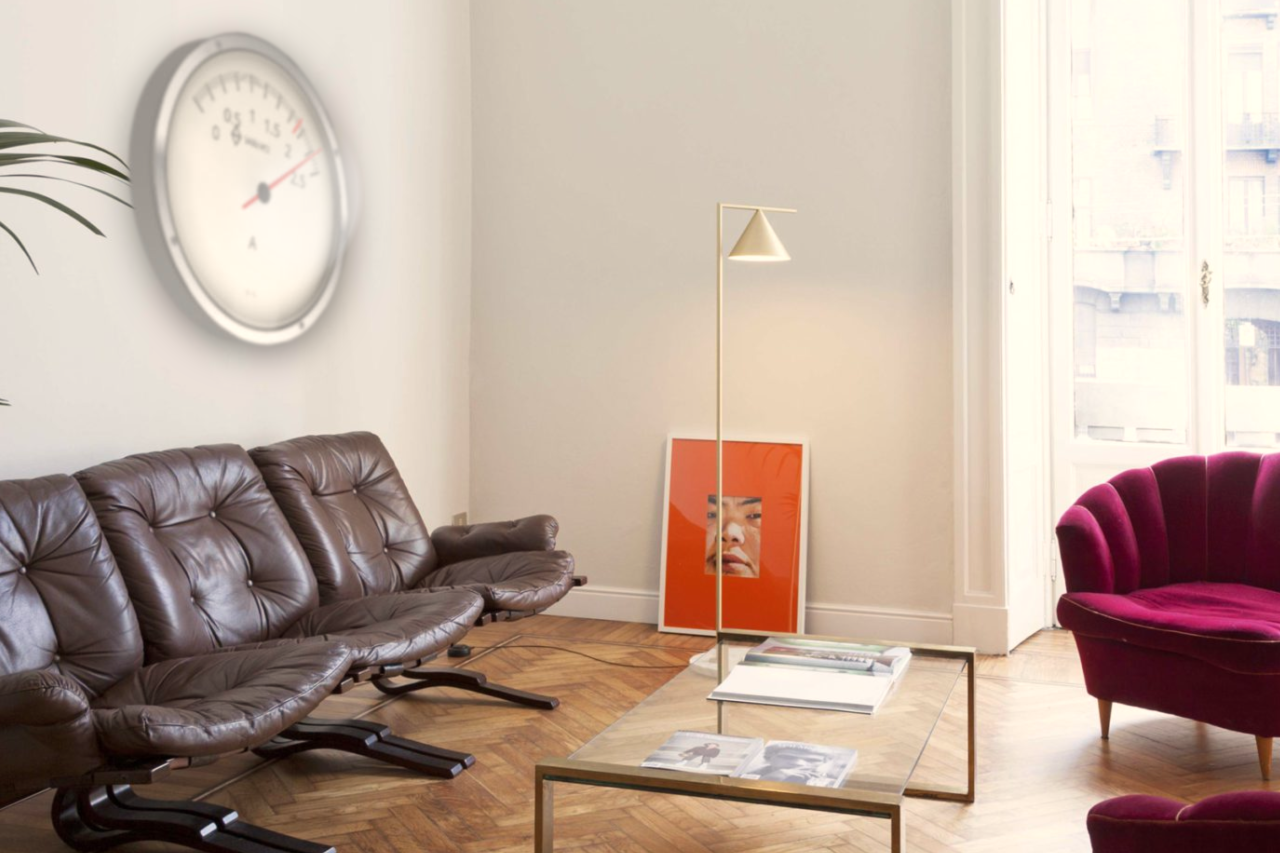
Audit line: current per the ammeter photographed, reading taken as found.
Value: 2.25 A
